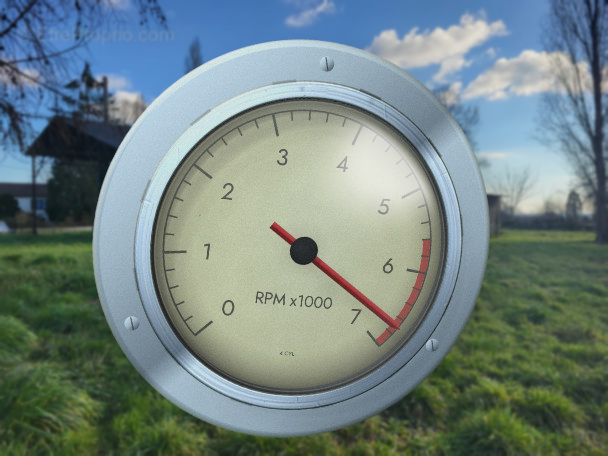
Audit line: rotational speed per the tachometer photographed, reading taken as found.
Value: 6700 rpm
